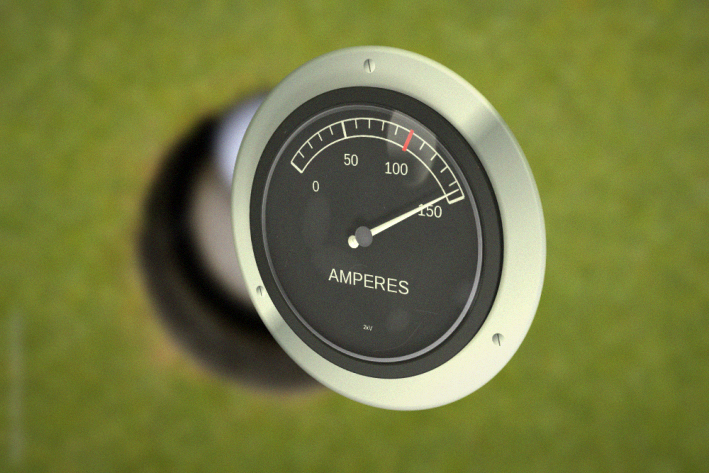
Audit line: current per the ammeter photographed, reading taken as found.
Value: 145 A
